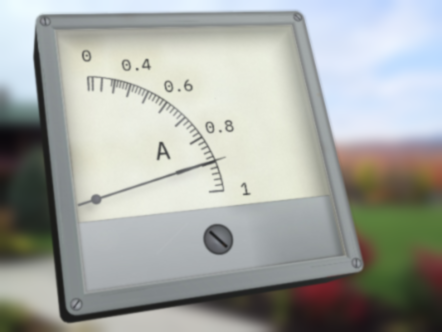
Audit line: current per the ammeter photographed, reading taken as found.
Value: 0.9 A
